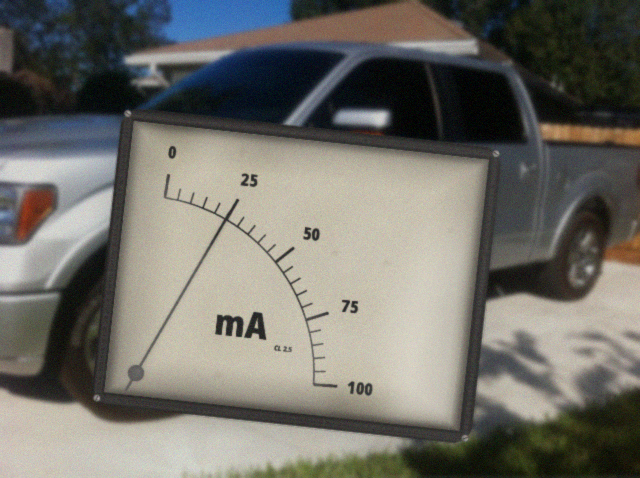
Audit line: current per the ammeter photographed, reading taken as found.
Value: 25 mA
